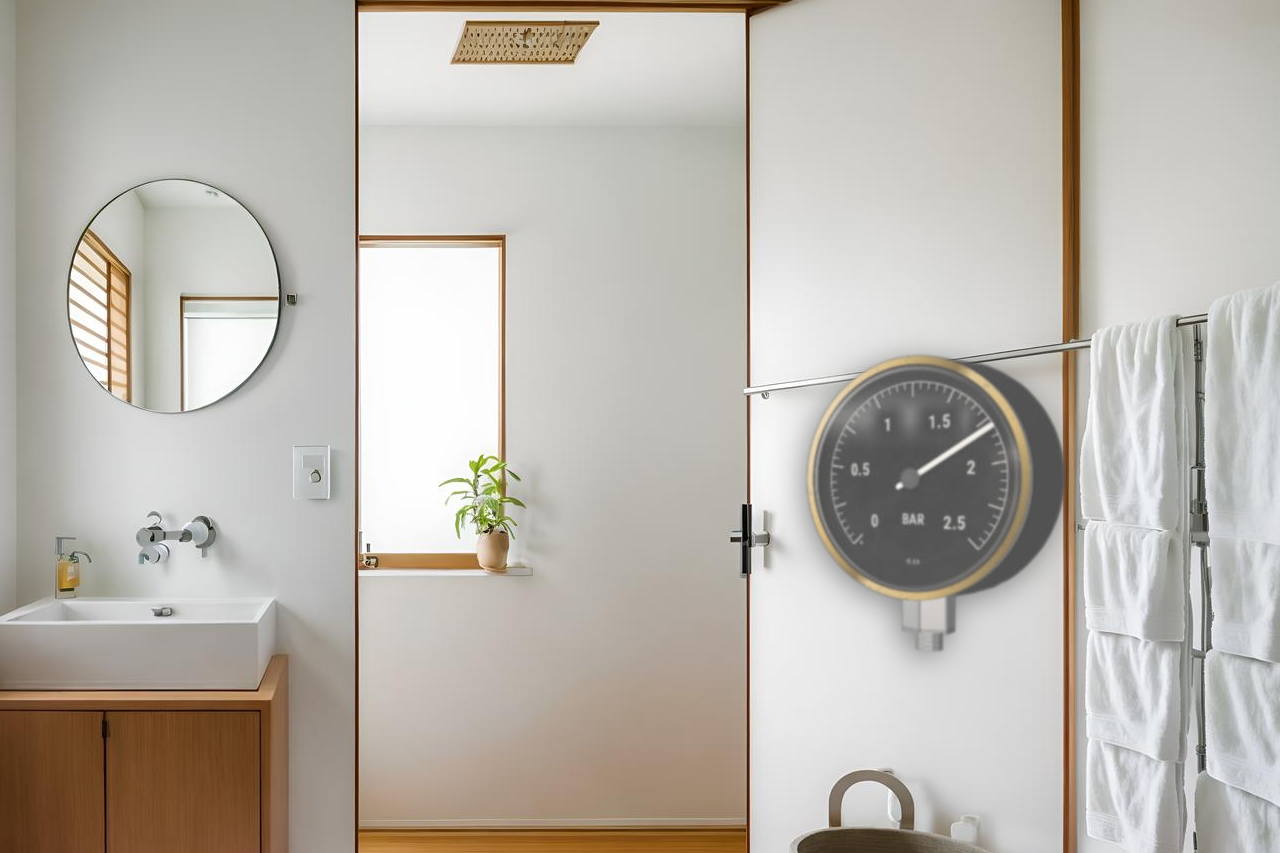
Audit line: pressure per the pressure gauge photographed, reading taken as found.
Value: 1.8 bar
